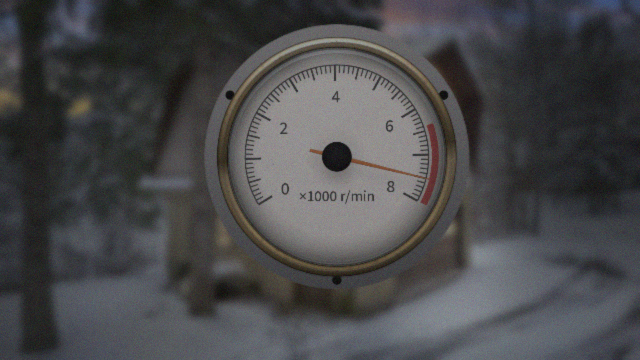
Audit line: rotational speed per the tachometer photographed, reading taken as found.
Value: 7500 rpm
